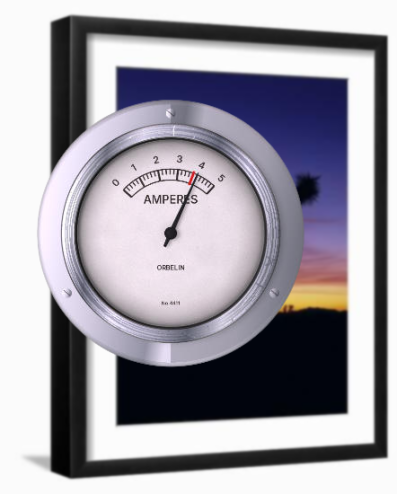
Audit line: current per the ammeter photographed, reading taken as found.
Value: 4 A
